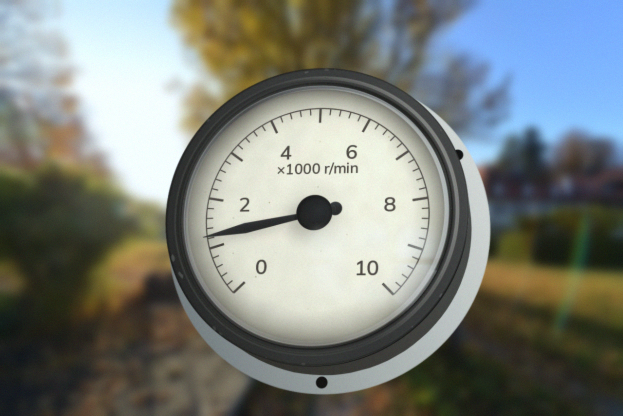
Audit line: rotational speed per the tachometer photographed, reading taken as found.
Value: 1200 rpm
